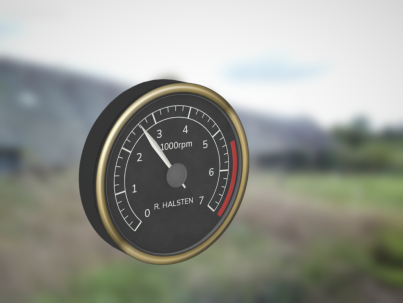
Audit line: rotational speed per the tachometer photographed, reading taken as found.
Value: 2600 rpm
